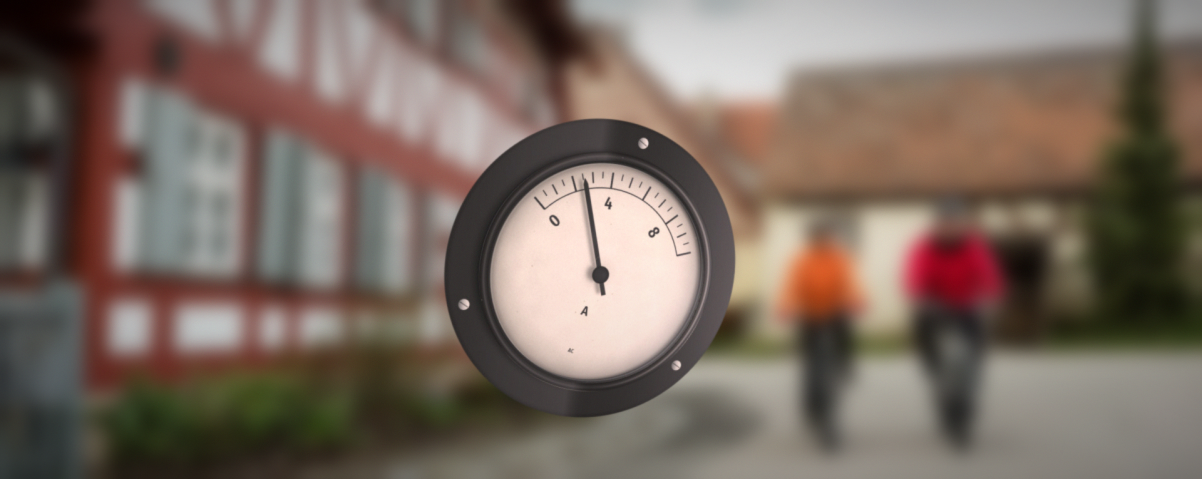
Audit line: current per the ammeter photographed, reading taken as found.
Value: 2.5 A
